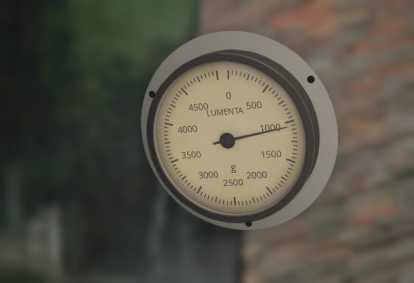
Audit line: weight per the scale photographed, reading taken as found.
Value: 1050 g
